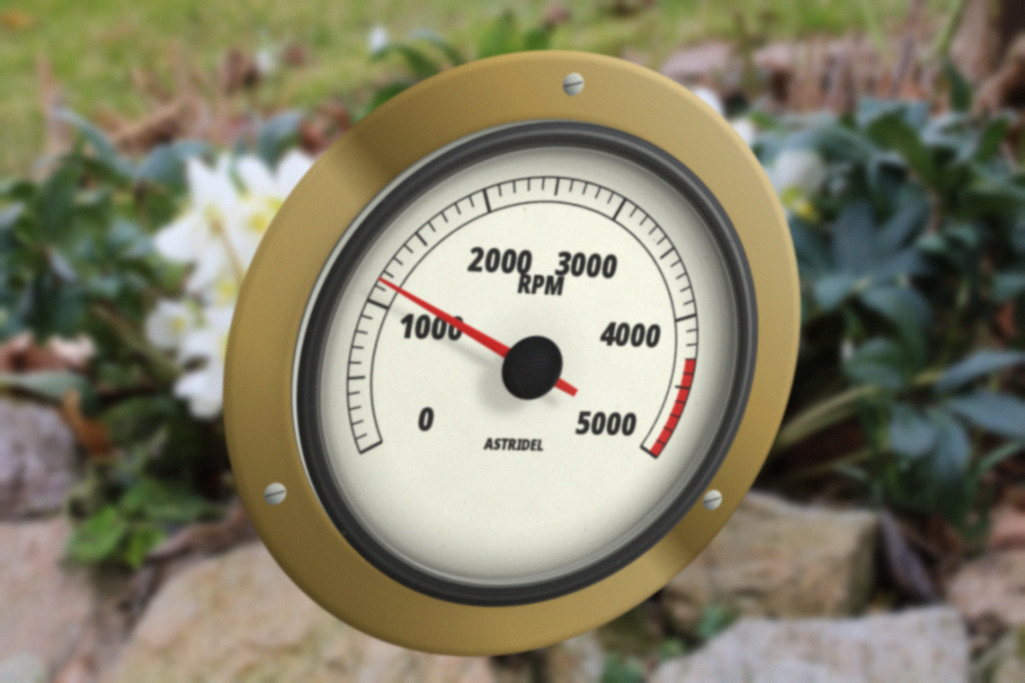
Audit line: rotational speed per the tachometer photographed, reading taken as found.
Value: 1150 rpm
